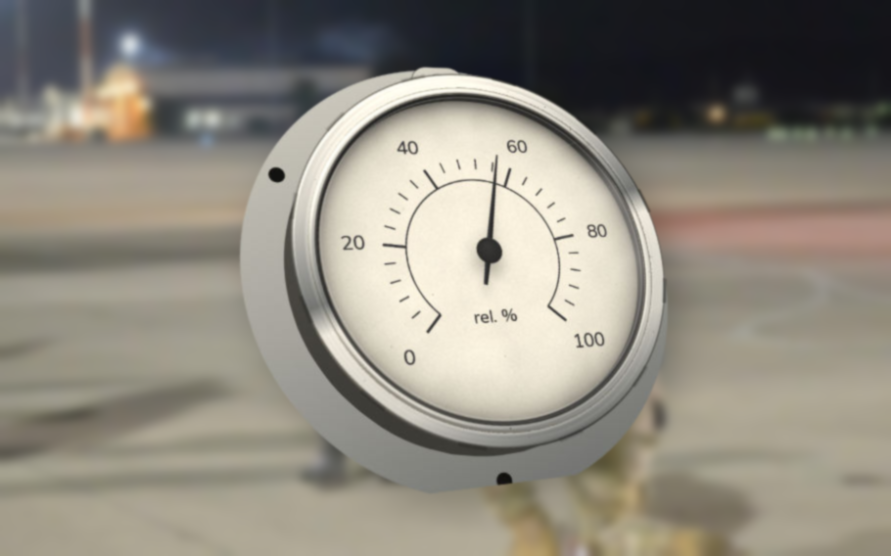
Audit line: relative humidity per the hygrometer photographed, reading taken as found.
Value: 56 %
